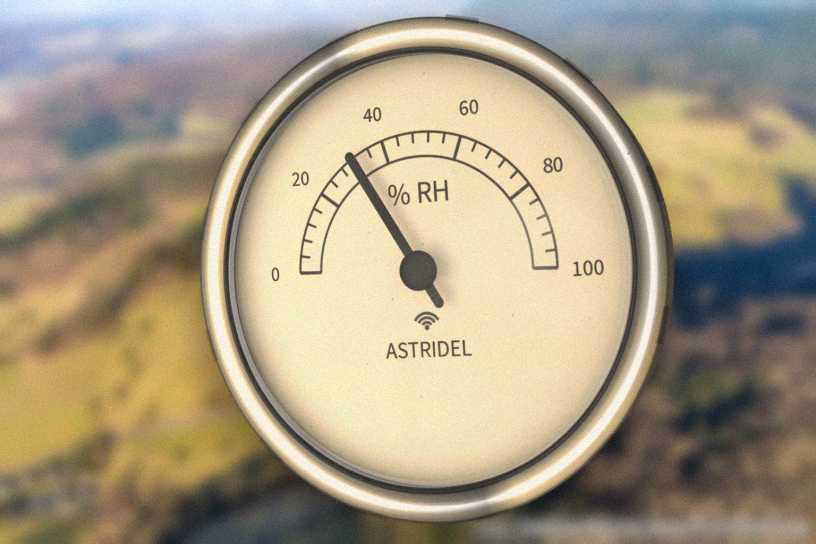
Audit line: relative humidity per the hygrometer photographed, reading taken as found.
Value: 32 %
